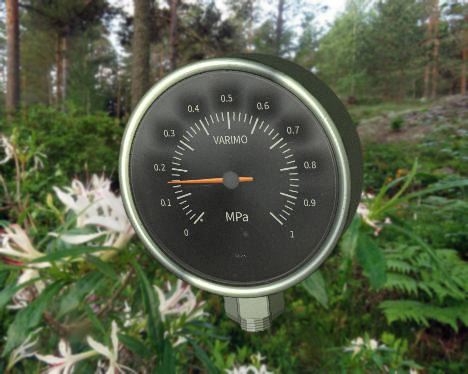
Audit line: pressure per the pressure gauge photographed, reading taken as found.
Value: 0.16 MPa
